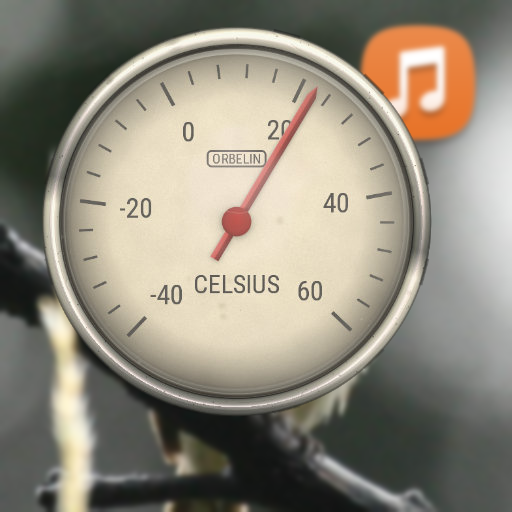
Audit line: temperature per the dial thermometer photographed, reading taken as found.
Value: 22 °C
